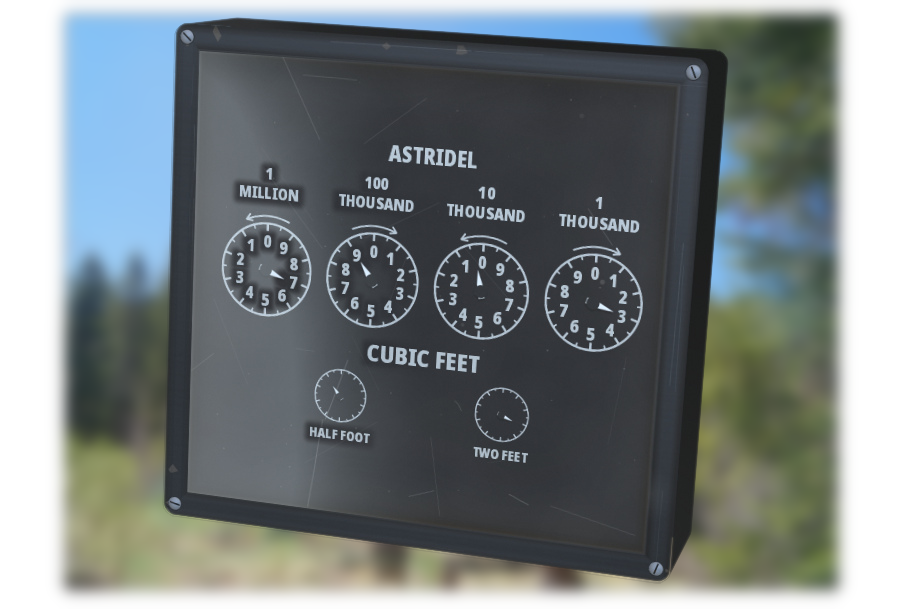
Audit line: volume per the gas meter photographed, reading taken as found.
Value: 690300 ft³
